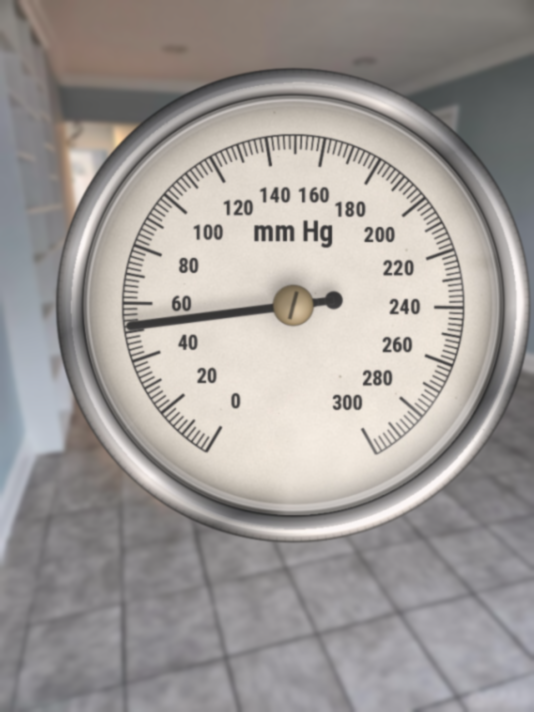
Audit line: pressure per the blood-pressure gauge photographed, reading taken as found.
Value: 52 mmHg
